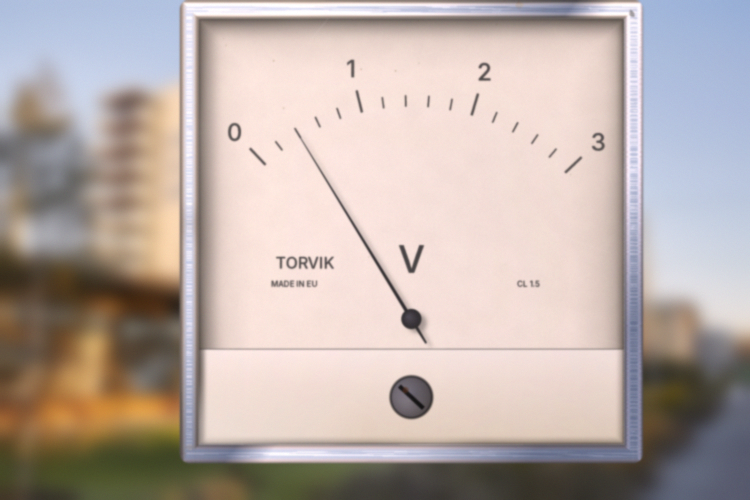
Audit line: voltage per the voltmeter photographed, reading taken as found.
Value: 0.4 V
